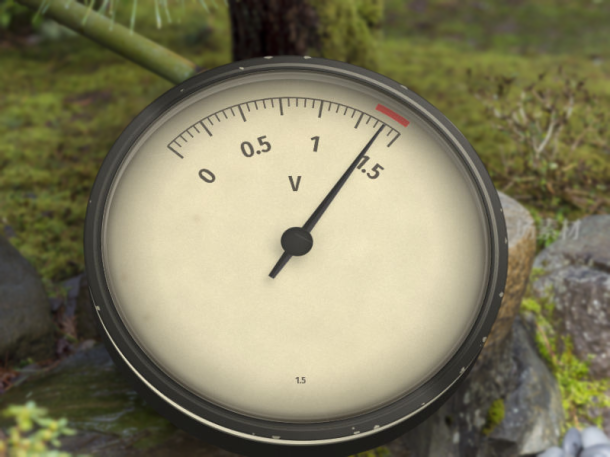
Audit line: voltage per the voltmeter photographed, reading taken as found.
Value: 1.4 V
